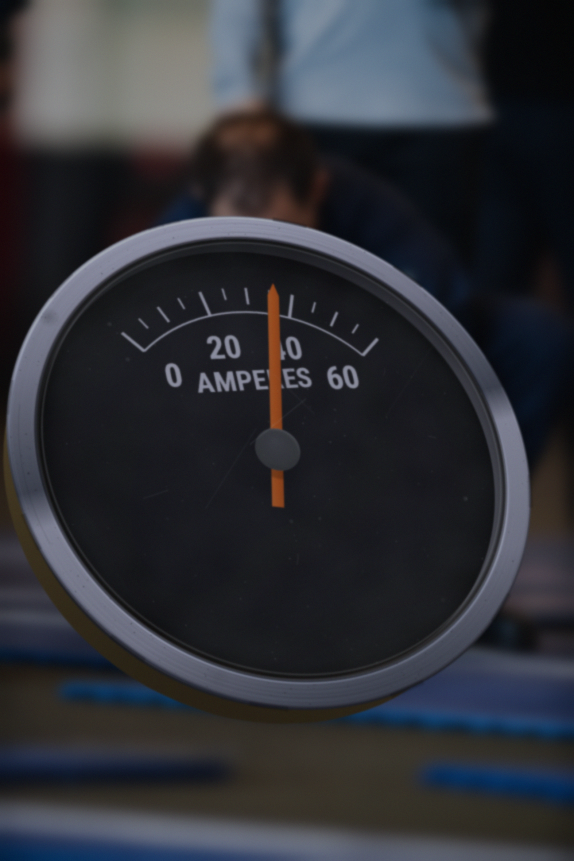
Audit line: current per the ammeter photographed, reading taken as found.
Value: 35 A
